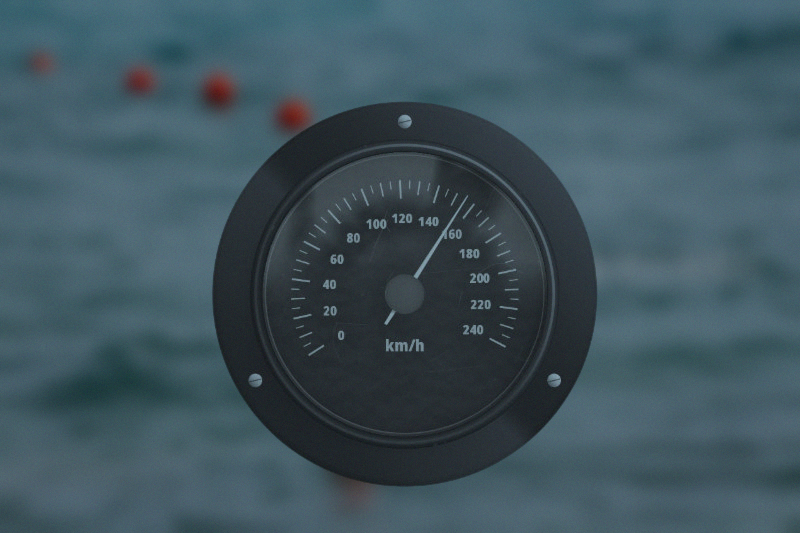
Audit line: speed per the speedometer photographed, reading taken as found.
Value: 155 km/h
